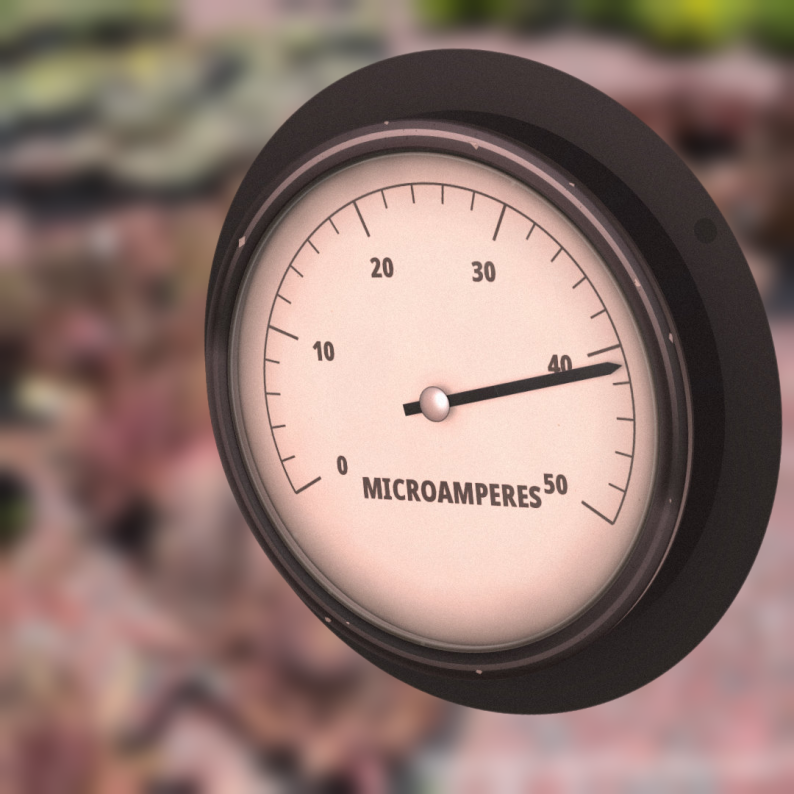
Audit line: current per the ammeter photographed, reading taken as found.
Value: 41 µA
